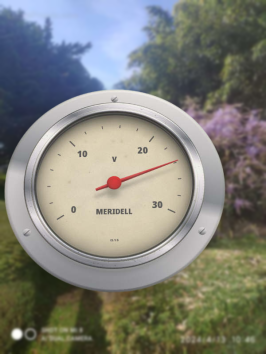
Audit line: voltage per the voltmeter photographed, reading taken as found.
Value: 24 V
